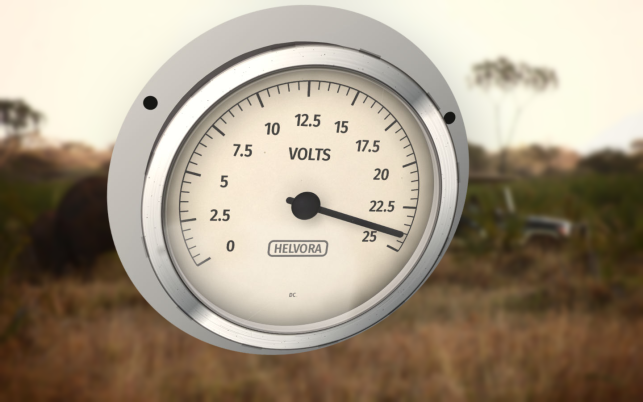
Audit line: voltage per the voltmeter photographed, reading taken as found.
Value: 24 V
